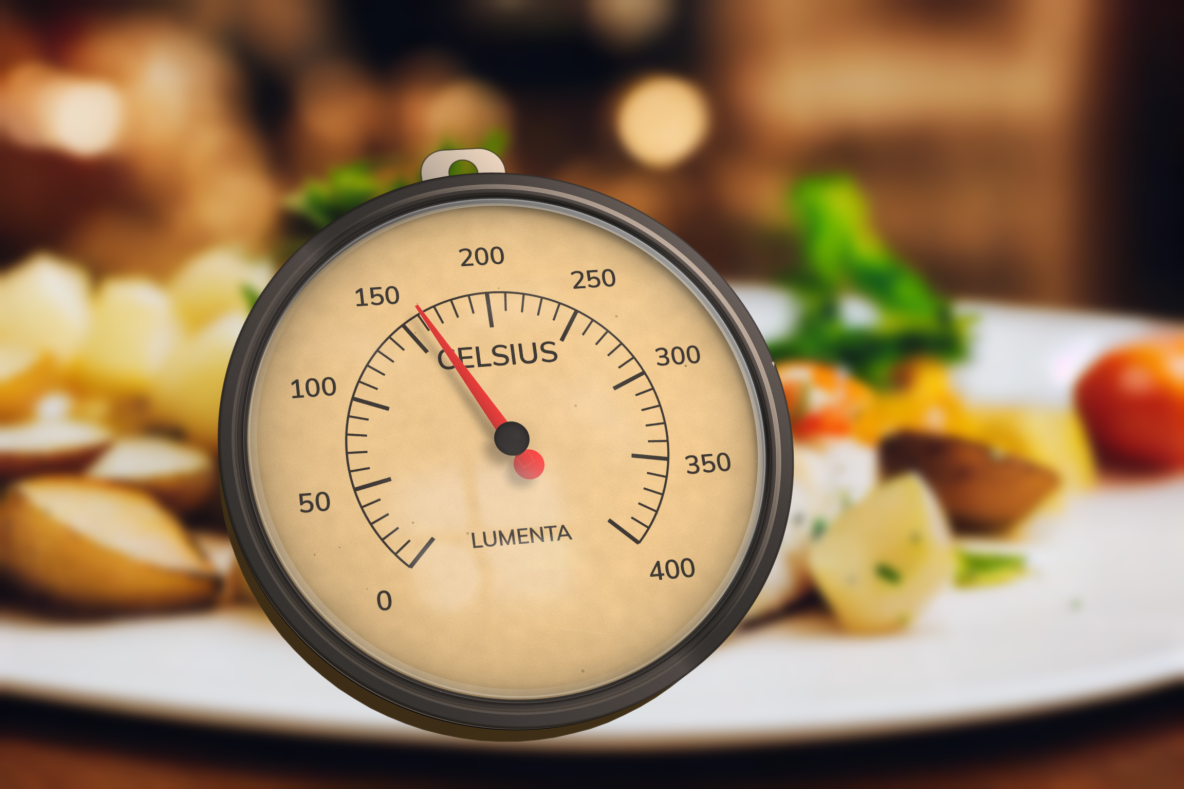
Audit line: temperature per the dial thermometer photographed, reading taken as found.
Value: 160 °C
